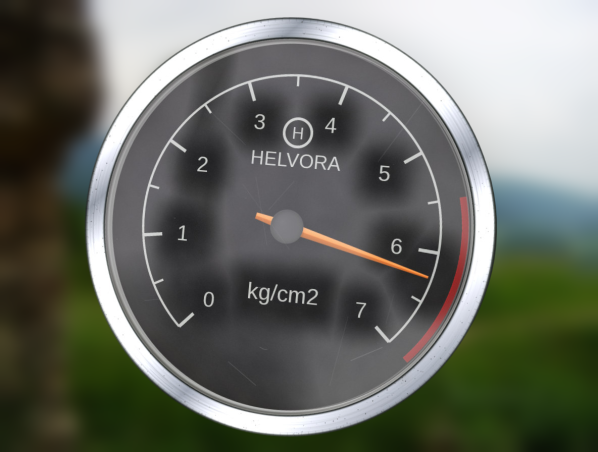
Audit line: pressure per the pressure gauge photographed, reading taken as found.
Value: 6.25 kg/cm²
